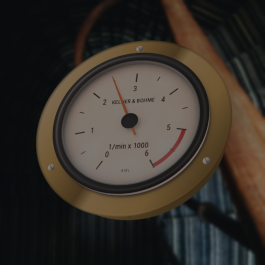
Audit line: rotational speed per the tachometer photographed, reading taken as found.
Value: 2500 rpm
